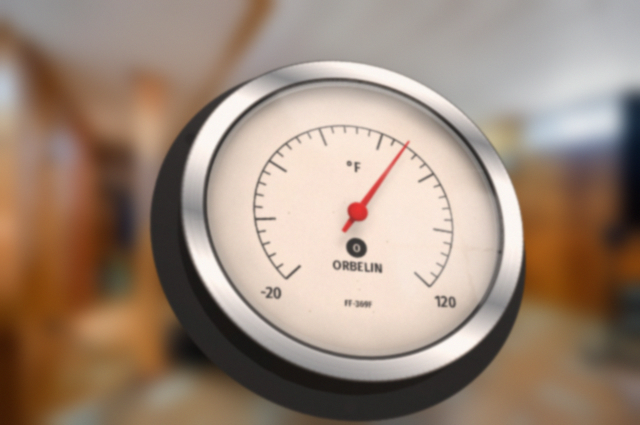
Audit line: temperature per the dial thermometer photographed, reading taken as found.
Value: 68 °F
